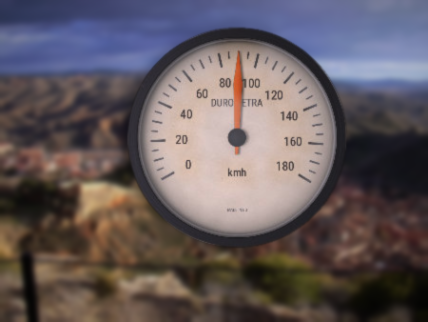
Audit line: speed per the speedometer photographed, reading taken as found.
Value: 90 km/h
